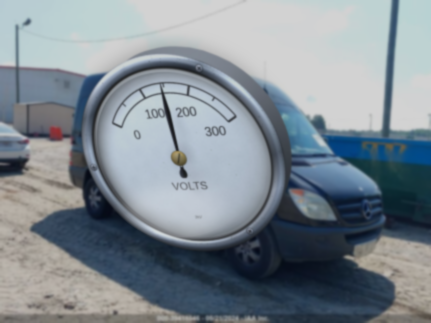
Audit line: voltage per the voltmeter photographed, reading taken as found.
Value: 150 V
